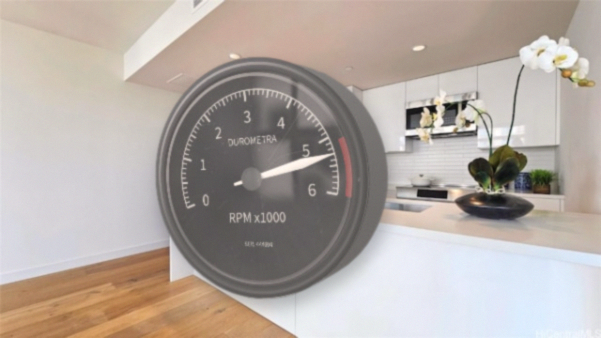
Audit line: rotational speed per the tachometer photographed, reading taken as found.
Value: 5300 rpm
